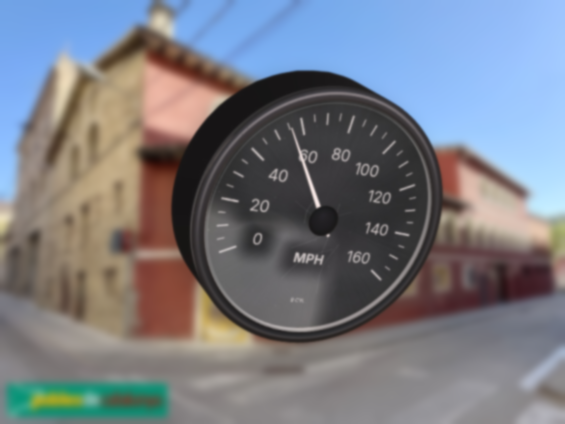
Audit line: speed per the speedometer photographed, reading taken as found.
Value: 55 mph
